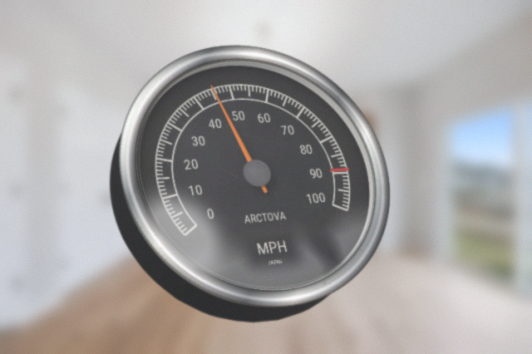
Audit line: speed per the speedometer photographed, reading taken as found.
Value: 45 mph
